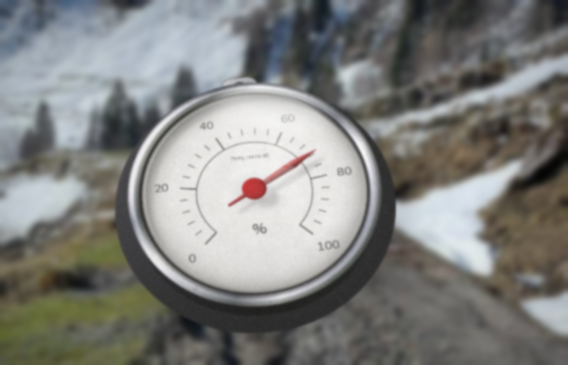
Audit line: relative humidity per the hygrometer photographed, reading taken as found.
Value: 72 %
